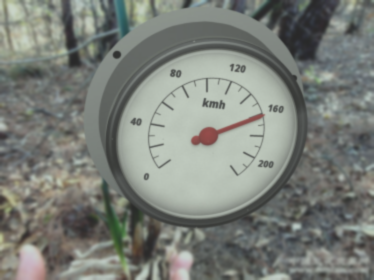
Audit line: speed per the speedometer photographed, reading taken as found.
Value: 160 km/h
